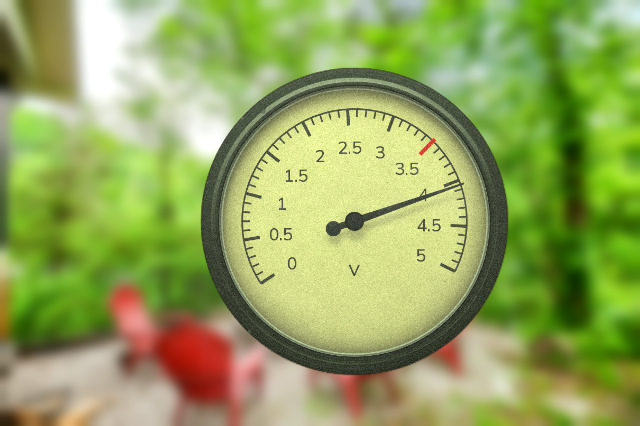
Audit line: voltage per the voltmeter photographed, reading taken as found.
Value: 4.05 V
